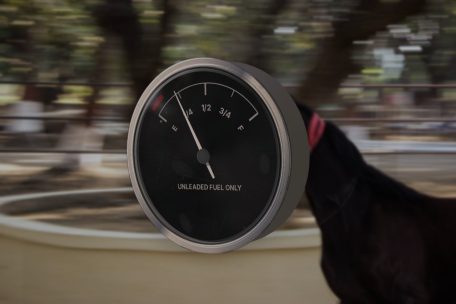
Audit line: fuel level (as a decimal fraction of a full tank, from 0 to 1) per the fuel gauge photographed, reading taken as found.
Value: 0.25
